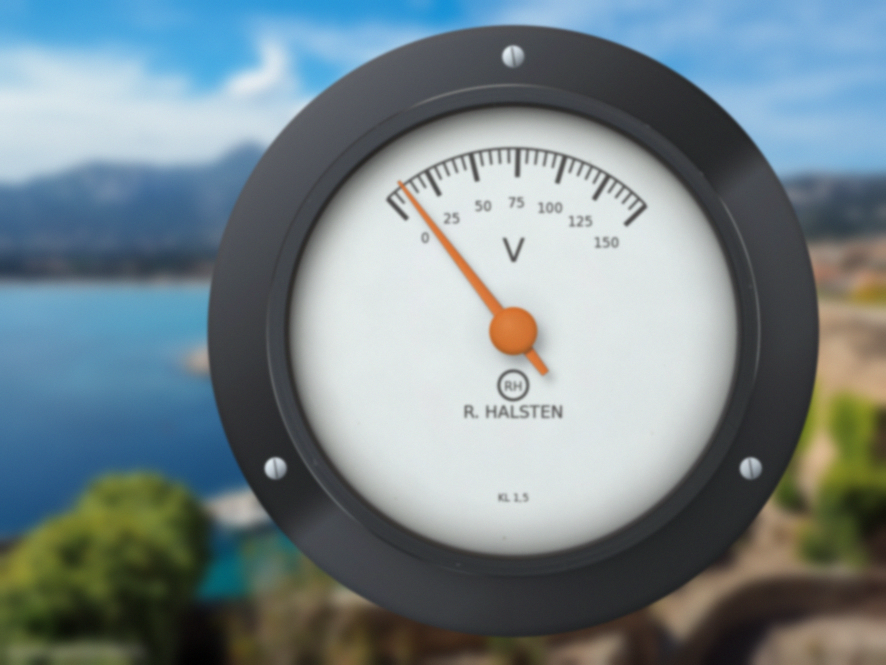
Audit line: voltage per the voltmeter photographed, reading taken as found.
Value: 10 V
